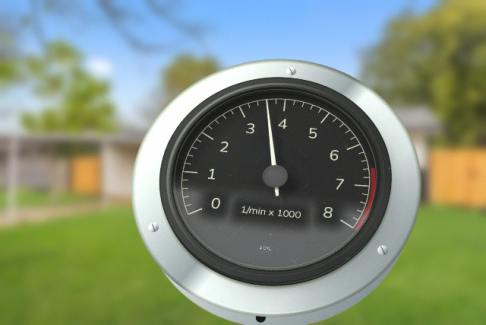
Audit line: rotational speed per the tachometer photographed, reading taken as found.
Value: 3600 rpm
